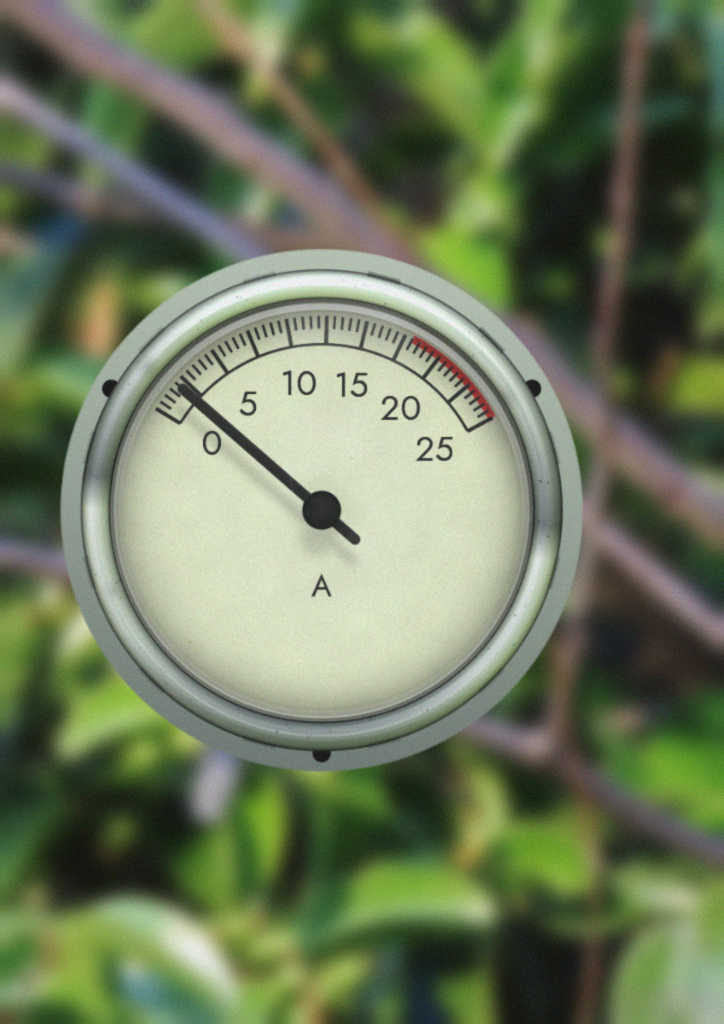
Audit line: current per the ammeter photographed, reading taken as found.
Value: 2 A
